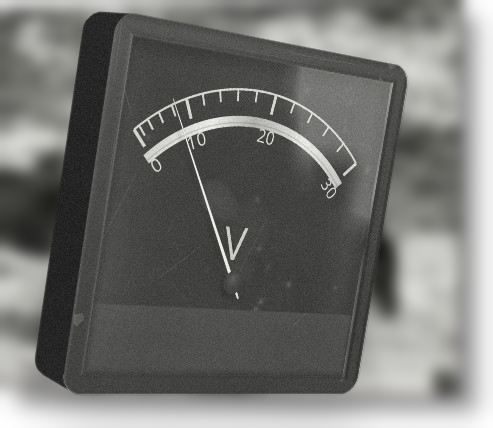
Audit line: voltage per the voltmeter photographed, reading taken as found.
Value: 8 V
